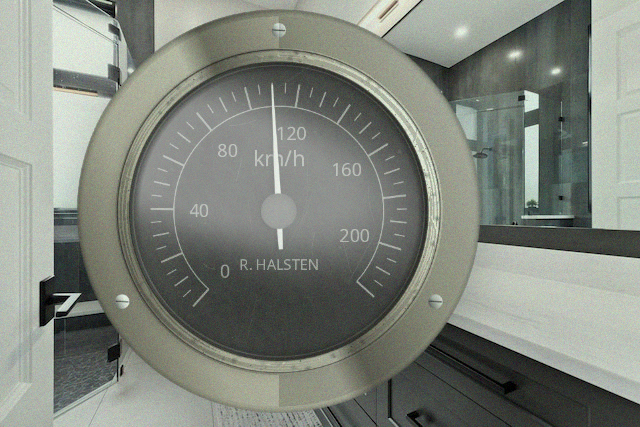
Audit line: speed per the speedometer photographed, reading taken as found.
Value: 110 km/h
